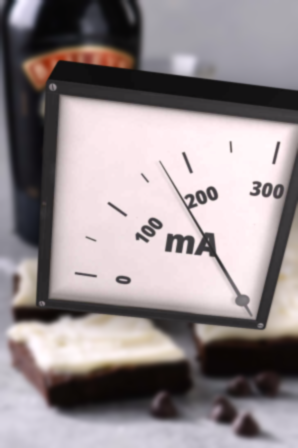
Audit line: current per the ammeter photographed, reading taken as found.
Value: 175 mA
